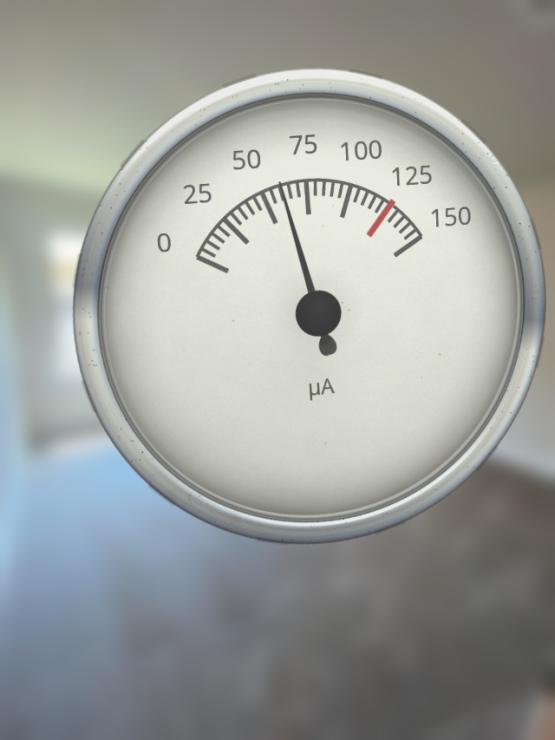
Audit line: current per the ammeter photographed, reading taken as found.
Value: 60 µA
